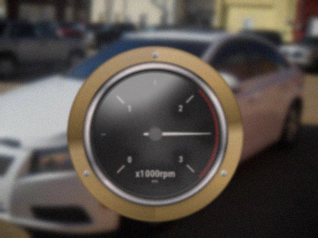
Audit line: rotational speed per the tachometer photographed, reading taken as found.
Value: 2500 rpm
